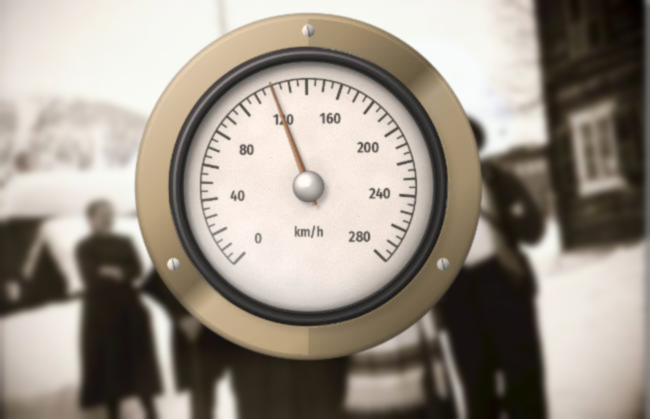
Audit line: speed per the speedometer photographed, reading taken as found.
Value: 120 km/h
